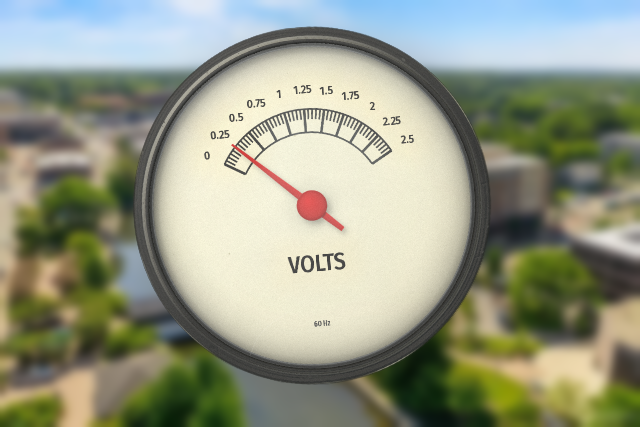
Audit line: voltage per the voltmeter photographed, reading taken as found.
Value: 0.25 V
